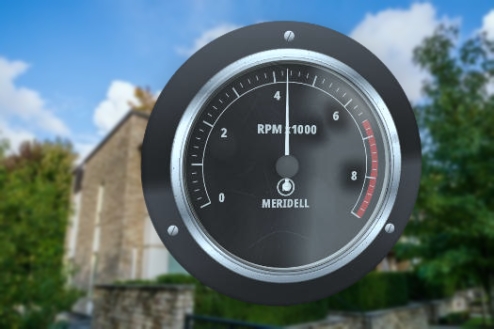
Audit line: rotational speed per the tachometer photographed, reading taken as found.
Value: 4300 rpm
